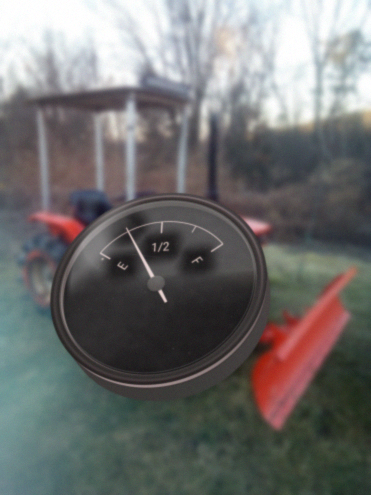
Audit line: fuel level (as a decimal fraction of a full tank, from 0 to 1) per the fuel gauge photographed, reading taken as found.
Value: 0.25
